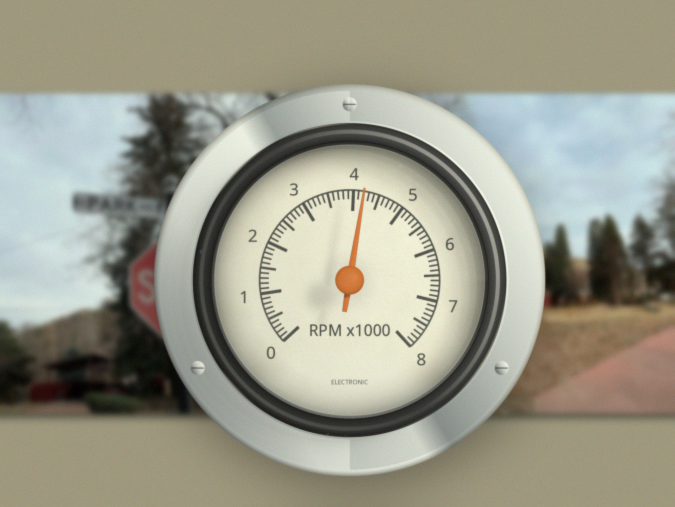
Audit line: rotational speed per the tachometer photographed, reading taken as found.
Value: 4200 rpm
